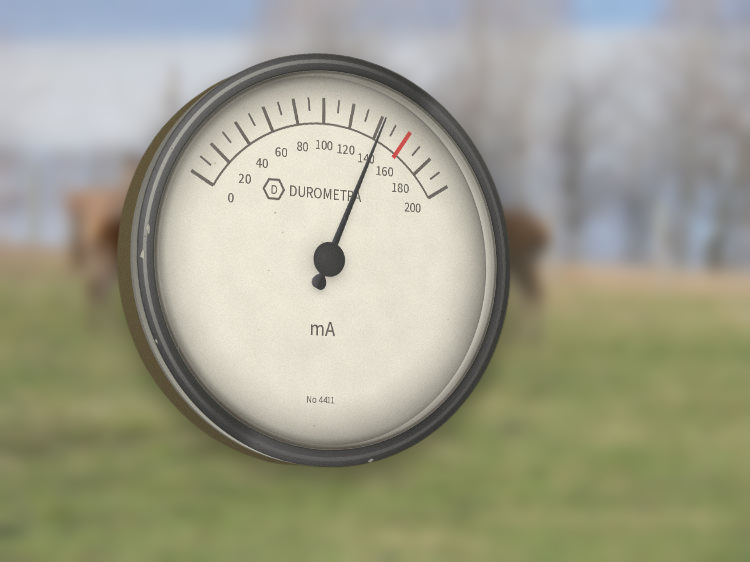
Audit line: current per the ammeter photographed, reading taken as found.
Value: 140 mA
